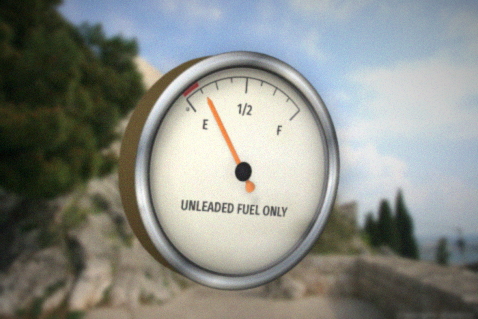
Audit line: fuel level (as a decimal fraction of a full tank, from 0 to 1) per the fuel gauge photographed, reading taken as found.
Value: 0.125
